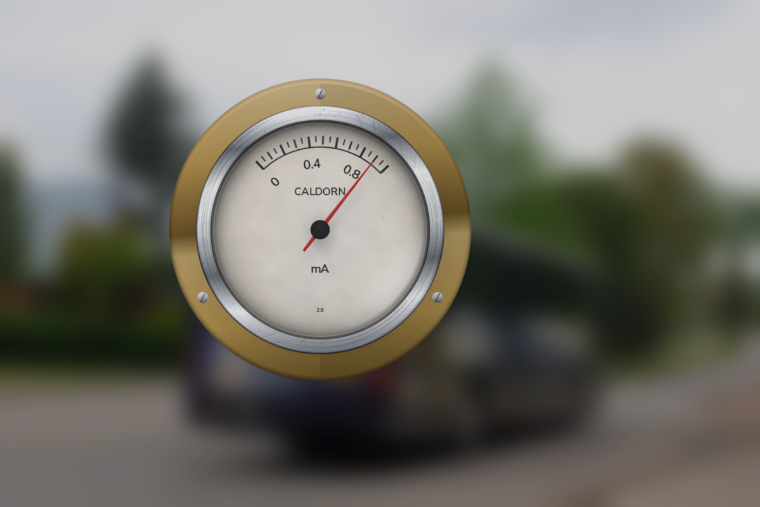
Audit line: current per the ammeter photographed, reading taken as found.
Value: 0.9 mA
